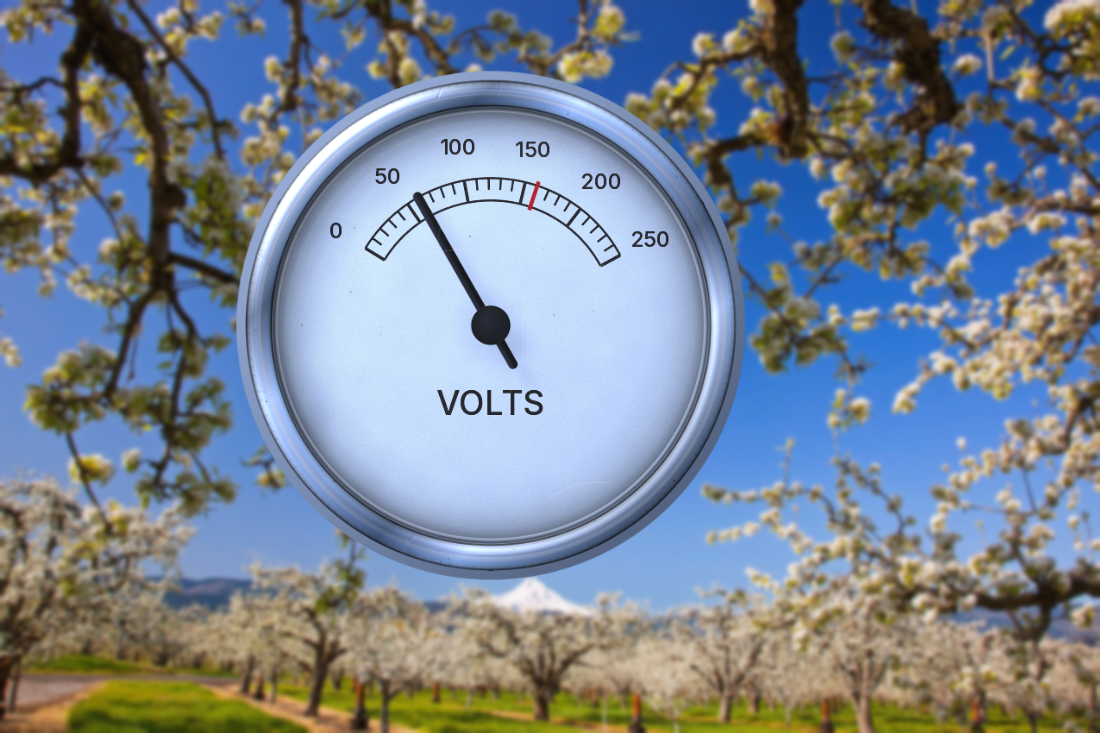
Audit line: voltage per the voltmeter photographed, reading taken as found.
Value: 60 V
